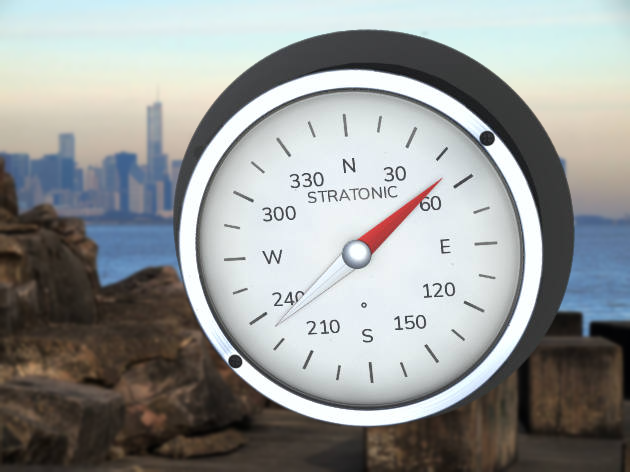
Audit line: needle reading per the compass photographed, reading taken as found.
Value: 52.5 °
